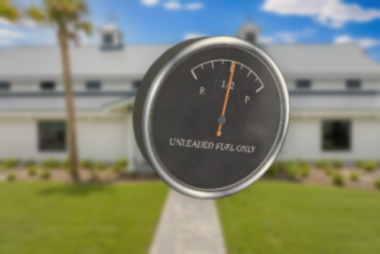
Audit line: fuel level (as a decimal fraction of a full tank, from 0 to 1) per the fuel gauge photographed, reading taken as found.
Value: 0.5
